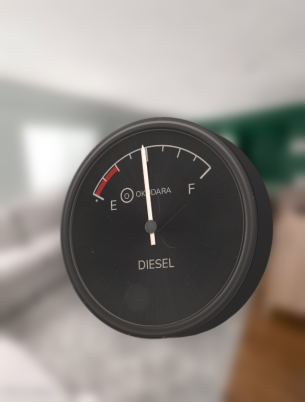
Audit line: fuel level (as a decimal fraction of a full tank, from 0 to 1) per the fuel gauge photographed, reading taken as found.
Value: 0.5
